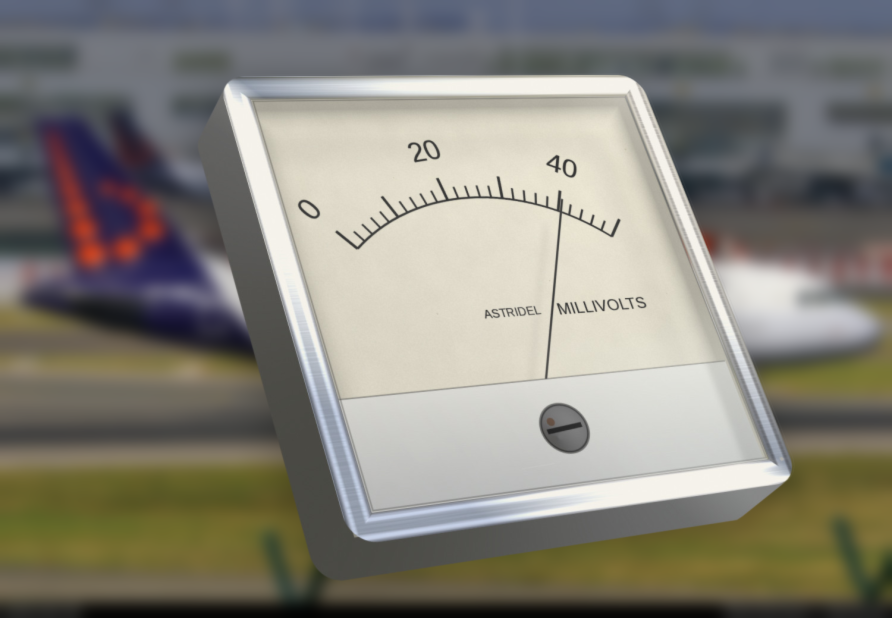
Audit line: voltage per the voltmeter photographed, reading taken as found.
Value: 40 mV
